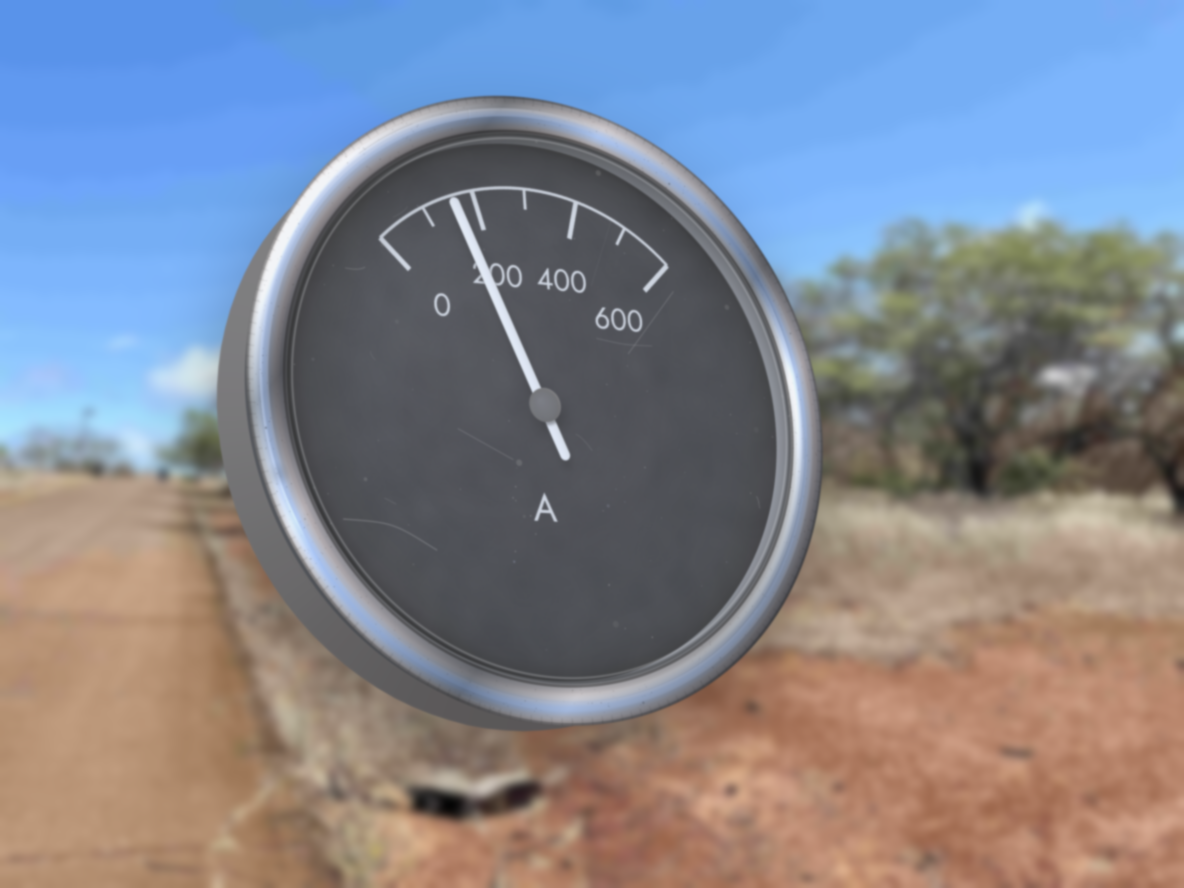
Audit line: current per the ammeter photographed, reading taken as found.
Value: 150 A
